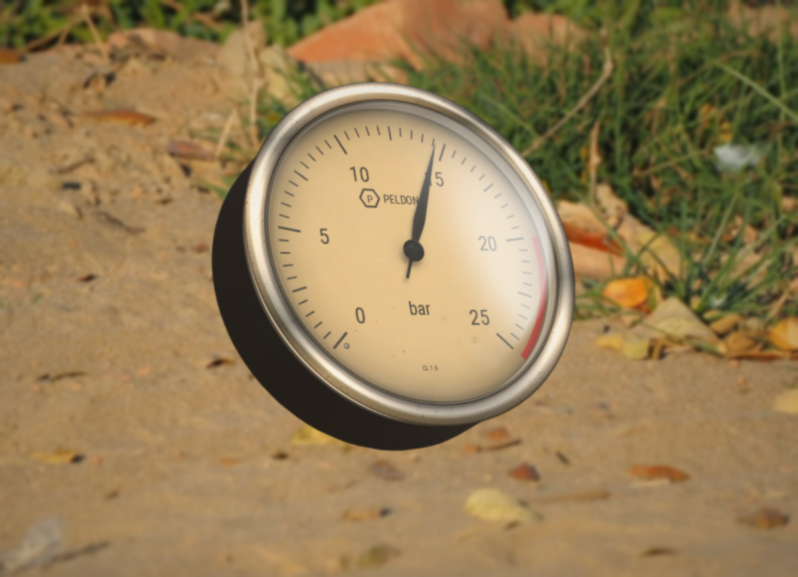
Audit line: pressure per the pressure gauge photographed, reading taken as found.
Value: 14.5 bar
